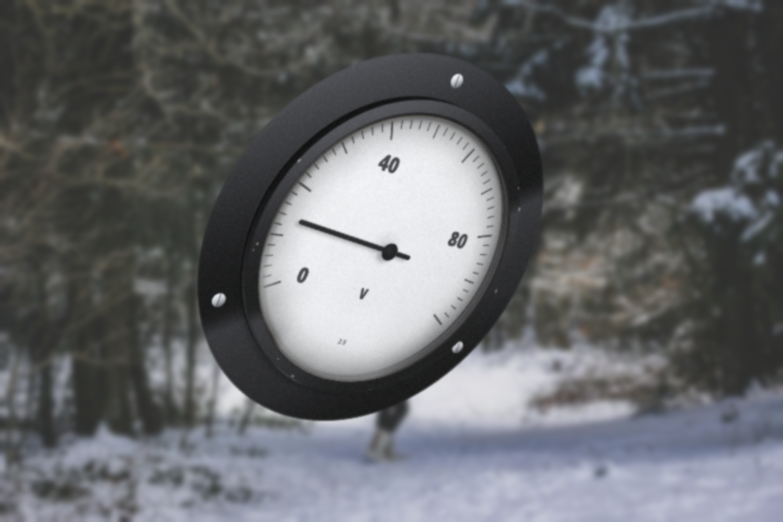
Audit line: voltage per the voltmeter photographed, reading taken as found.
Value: 14 V
